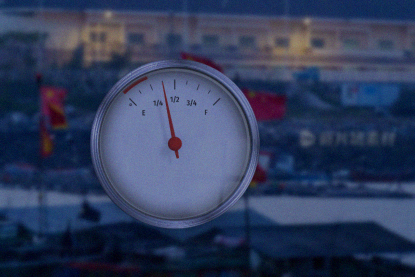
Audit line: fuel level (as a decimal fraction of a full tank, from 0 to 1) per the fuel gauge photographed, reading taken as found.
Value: 0.375
